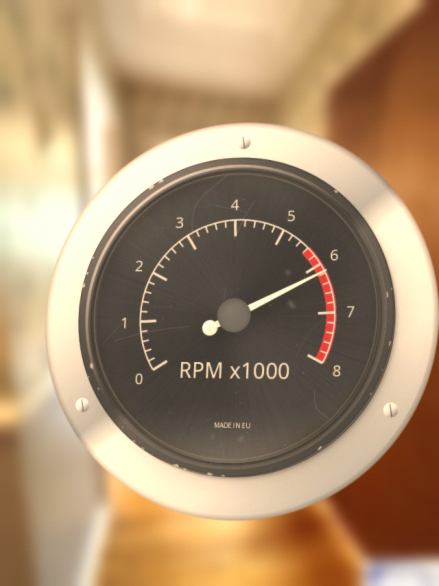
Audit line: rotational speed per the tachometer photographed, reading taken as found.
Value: 6200 rpm
